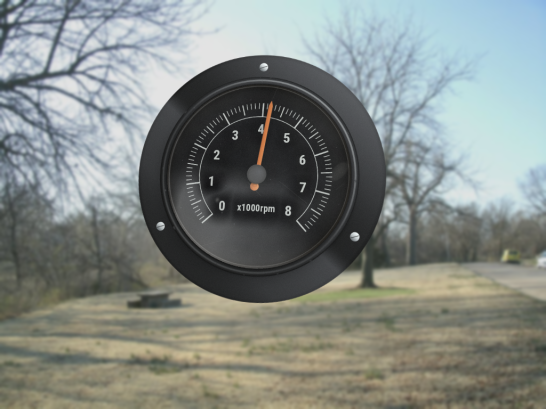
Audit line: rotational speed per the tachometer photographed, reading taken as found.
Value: 4200 rpm
